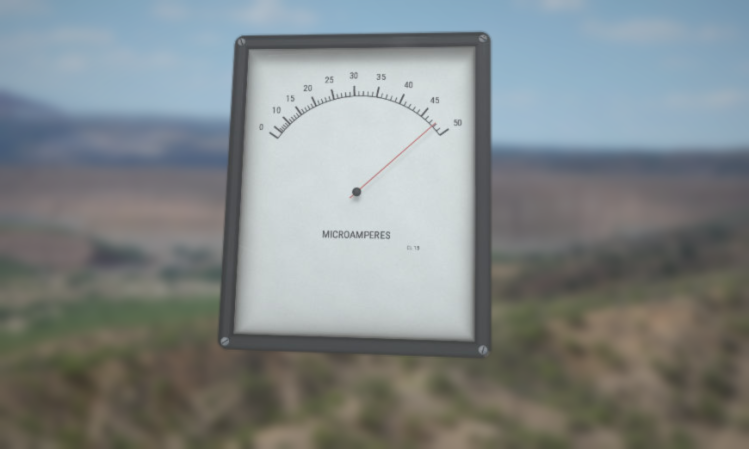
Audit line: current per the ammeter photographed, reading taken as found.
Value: 48 µA
